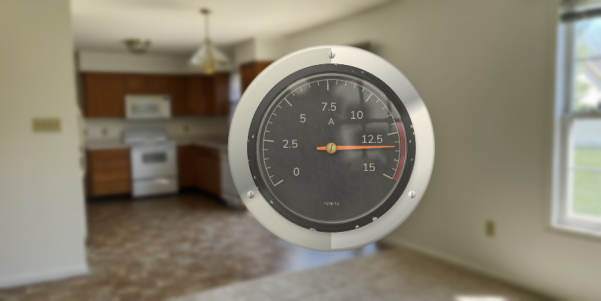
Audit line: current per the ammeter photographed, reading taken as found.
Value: 13.25 A
